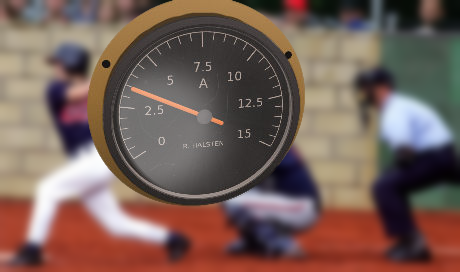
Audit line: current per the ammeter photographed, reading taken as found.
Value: 3.5 A
